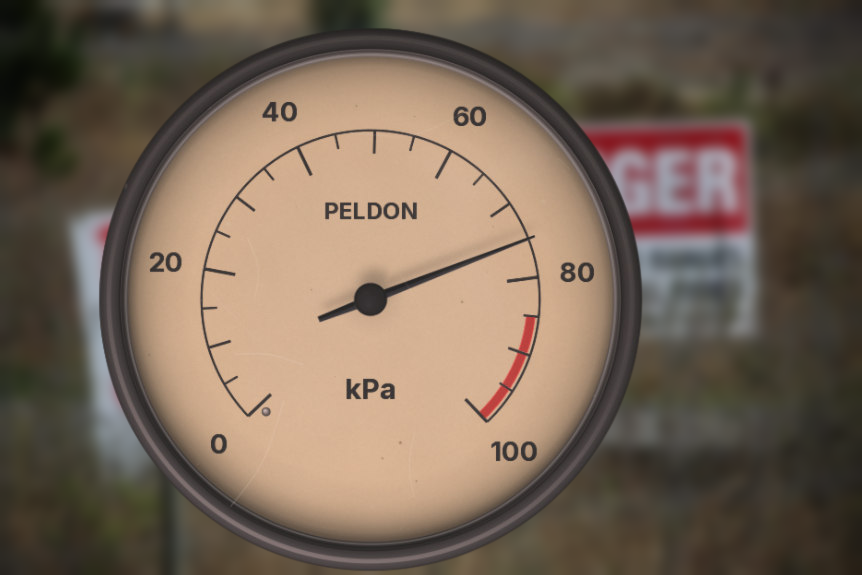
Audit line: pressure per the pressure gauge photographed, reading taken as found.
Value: 75 kPa
